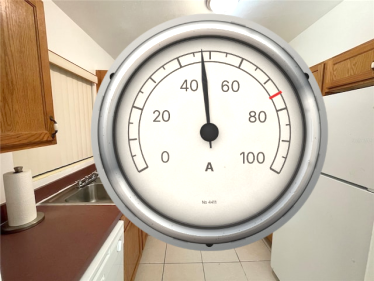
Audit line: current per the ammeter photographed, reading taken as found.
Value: 47.5 A
